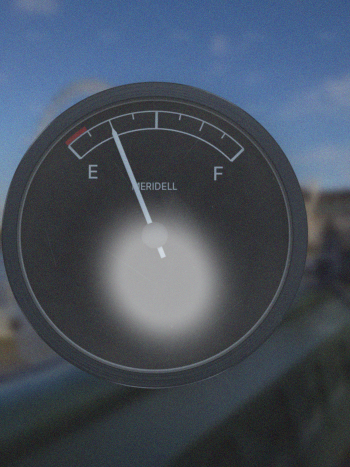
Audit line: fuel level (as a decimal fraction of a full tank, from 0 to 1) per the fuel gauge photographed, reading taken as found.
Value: 0.25
